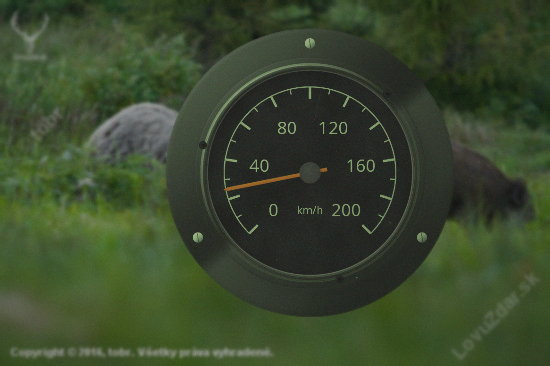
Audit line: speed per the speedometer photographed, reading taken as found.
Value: 25 km/h
